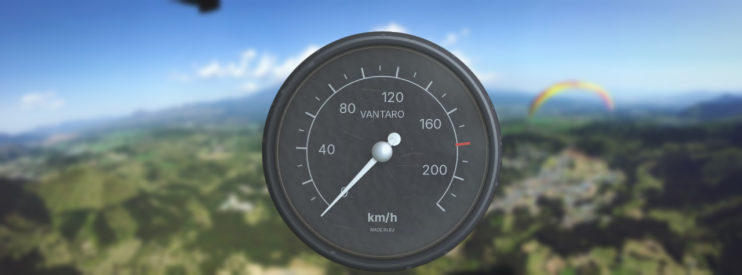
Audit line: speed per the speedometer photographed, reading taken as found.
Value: 0 km/h
